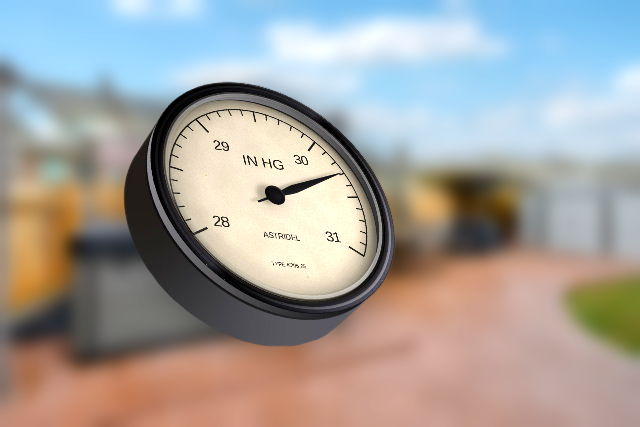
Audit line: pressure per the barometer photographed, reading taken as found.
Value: 30.3 inHg
